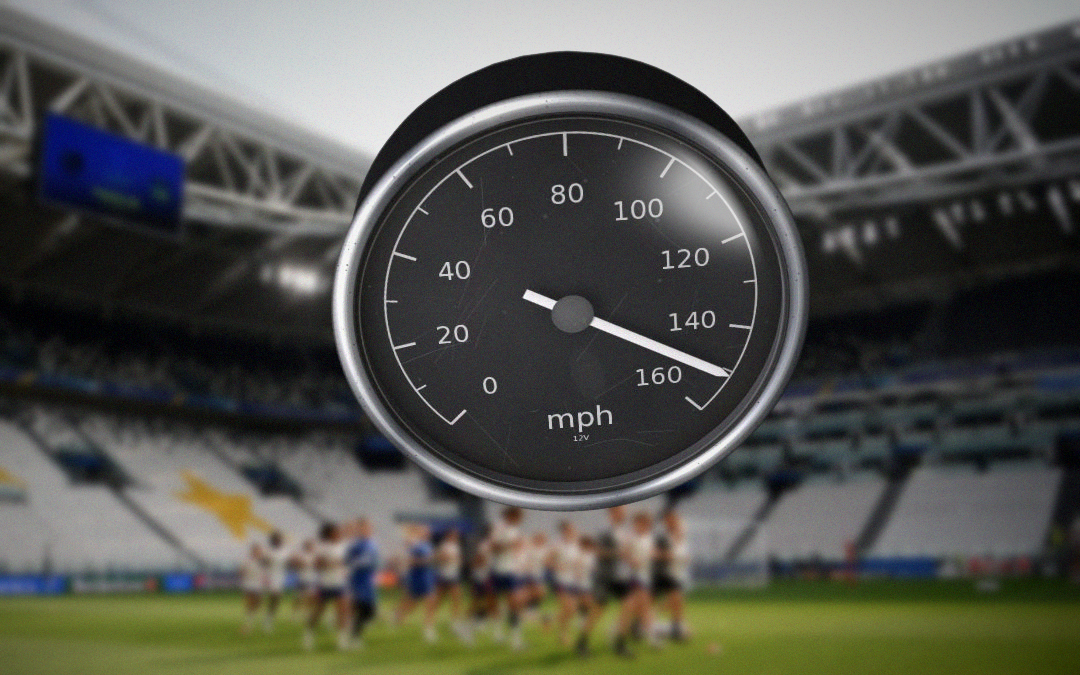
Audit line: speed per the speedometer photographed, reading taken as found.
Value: 150 mph
